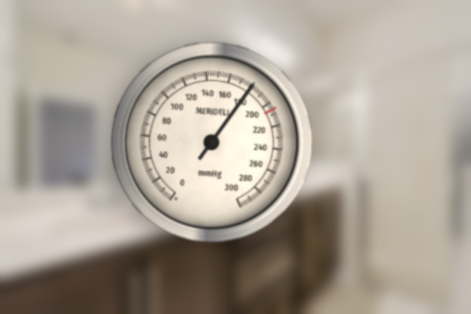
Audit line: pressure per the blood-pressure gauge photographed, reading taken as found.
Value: 180 mmHg
